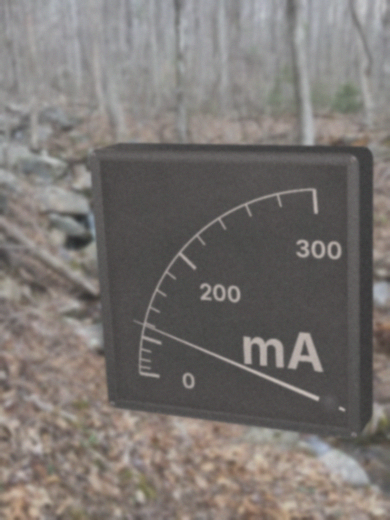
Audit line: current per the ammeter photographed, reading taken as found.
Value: 120 mA
